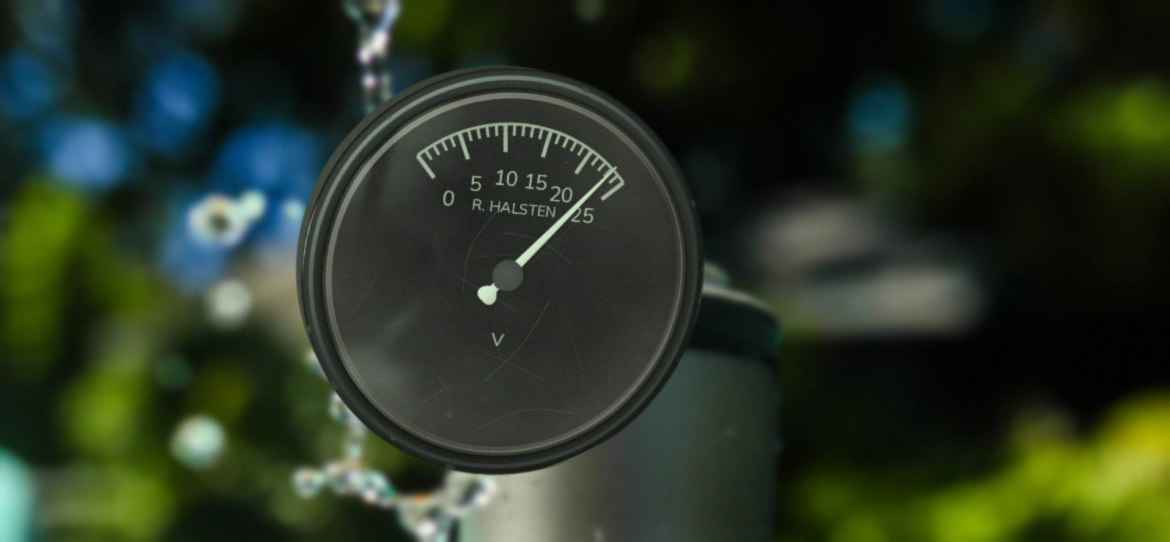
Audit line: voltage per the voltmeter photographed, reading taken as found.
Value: 23 V
